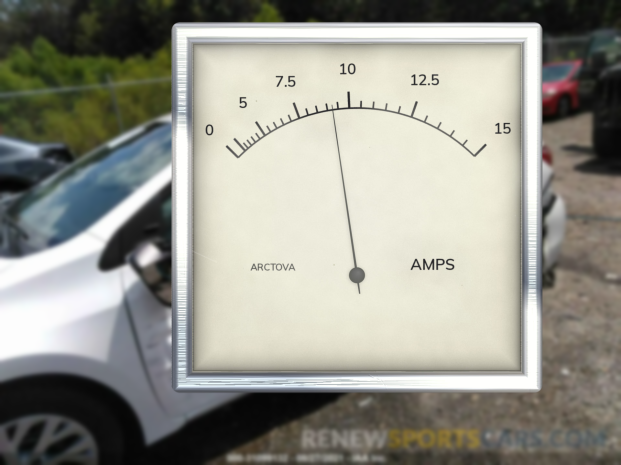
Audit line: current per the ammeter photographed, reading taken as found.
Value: 9.25 A
